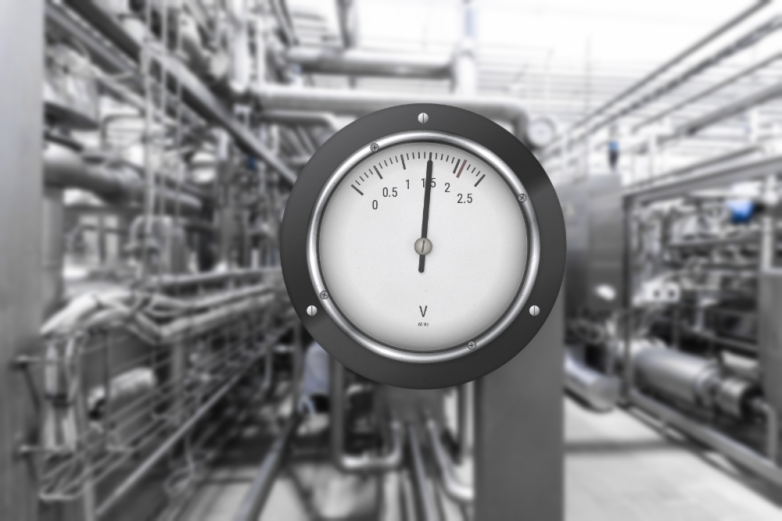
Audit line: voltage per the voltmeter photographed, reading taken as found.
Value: 1.5 V
